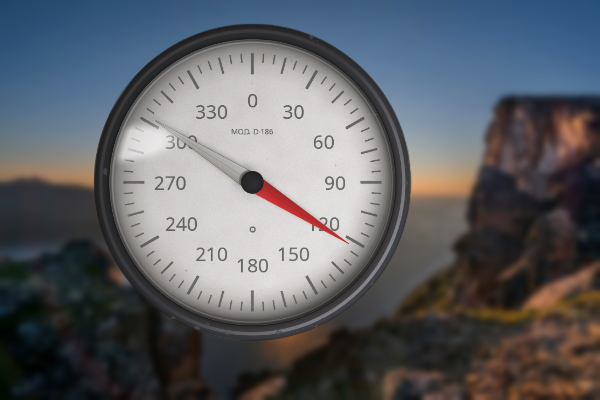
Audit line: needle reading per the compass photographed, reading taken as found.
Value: 122.5 °
